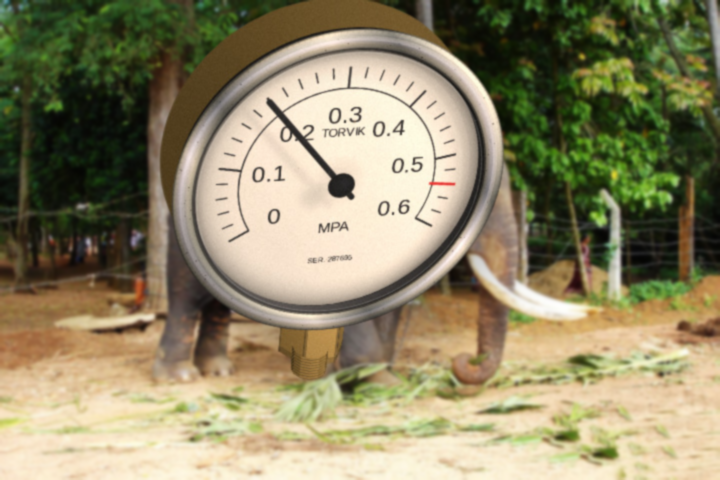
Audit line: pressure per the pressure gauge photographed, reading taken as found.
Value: 0.2 MPa
